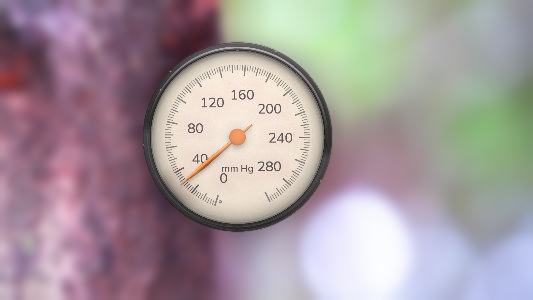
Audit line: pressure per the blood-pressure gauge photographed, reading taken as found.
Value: 30 mmHg
